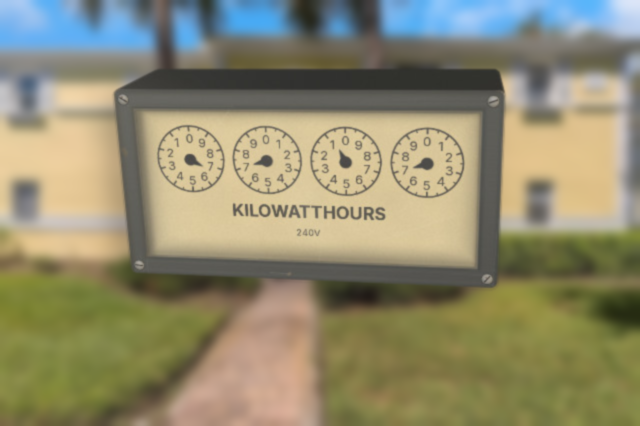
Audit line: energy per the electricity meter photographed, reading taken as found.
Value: 6707 kWh
